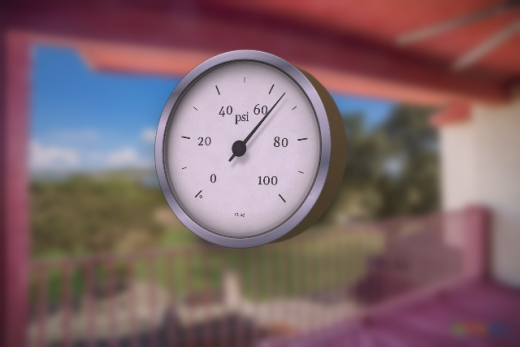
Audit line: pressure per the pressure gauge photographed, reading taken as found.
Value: 65 psi
